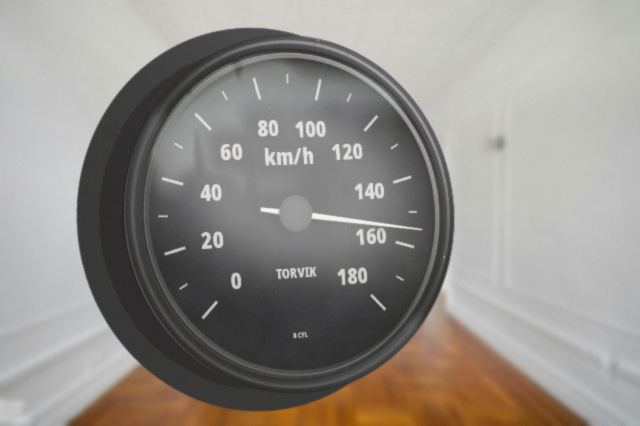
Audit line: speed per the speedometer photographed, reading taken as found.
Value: 155 km/h
